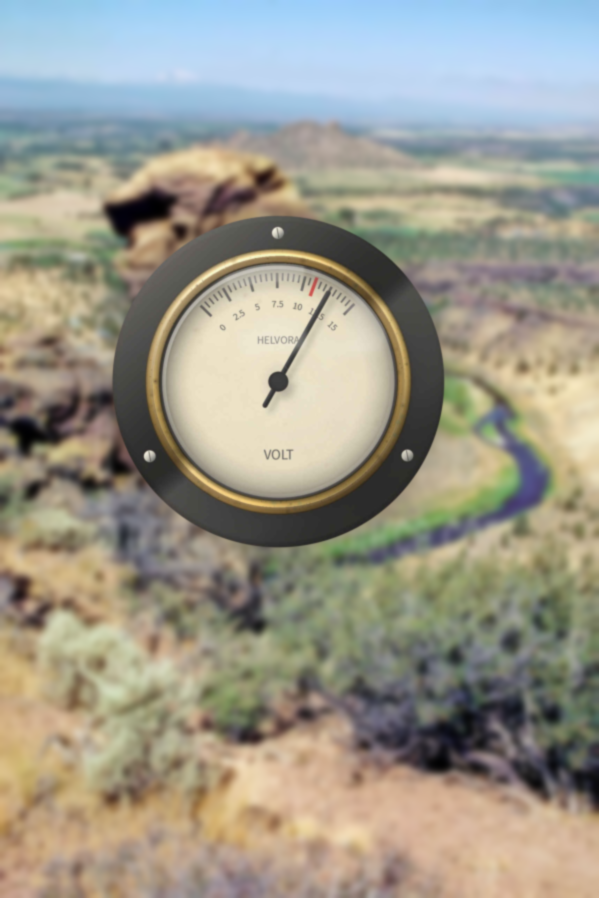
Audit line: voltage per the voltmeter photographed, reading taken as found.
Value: 12.5 V
